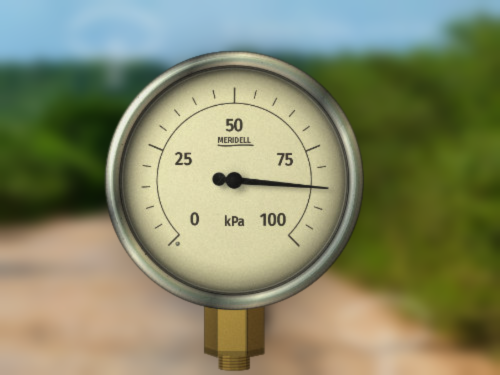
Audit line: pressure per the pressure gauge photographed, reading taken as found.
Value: 85 kPa
